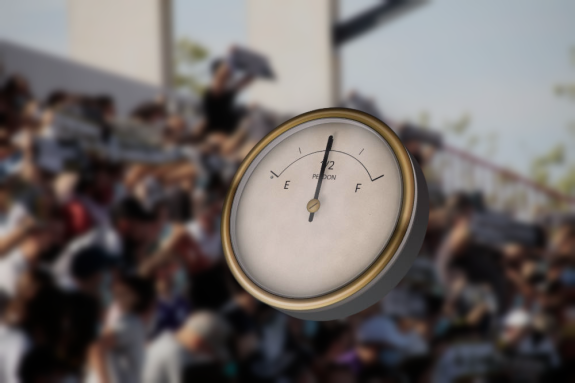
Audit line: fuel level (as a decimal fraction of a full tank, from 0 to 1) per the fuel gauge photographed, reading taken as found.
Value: 0.5
